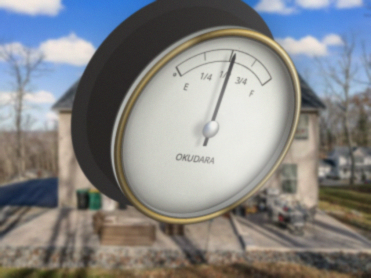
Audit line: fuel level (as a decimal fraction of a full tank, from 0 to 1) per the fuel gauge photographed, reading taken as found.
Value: 0.5
